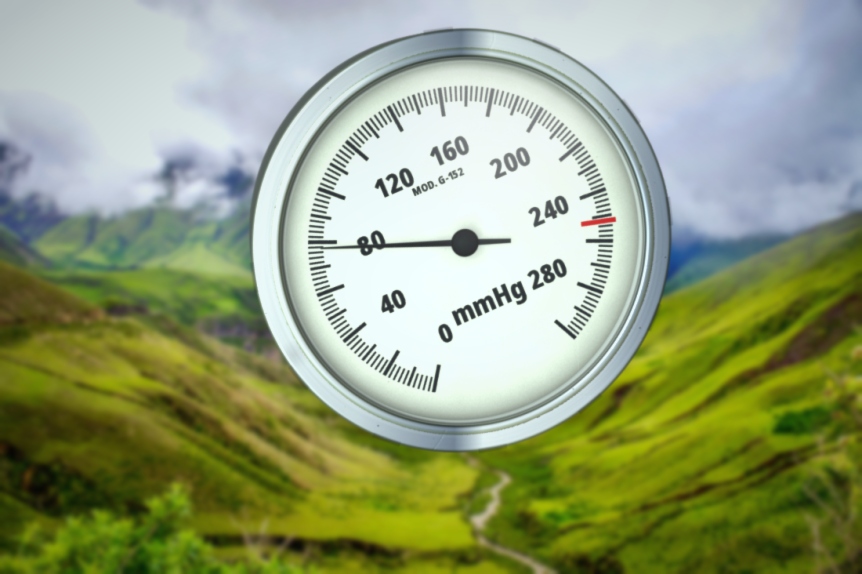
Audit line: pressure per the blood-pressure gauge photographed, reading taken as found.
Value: 78 mmHg
